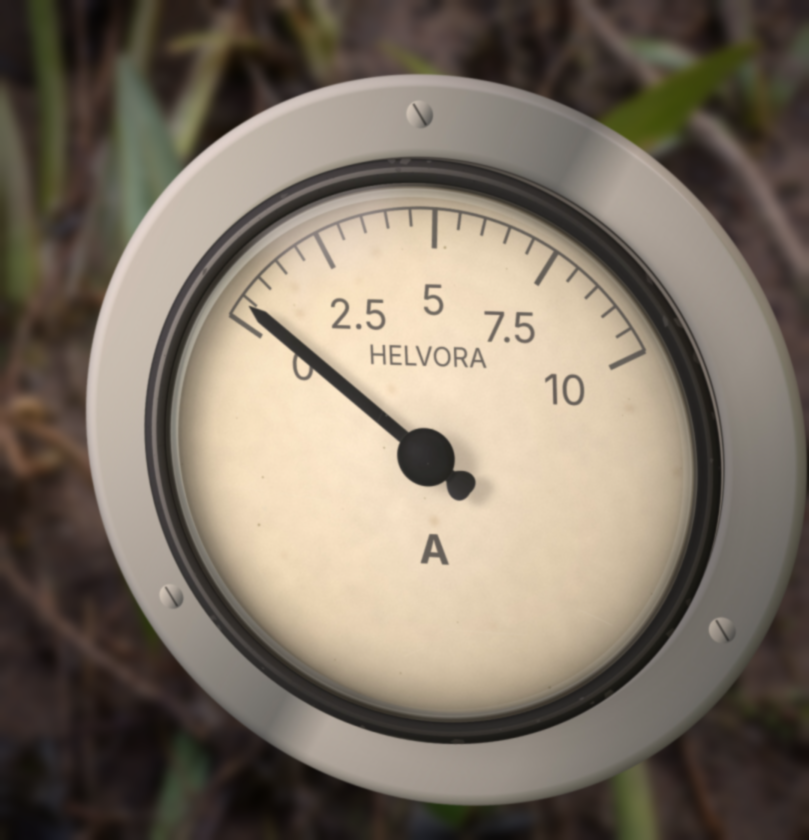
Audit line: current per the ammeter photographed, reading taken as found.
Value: 0.5 A
